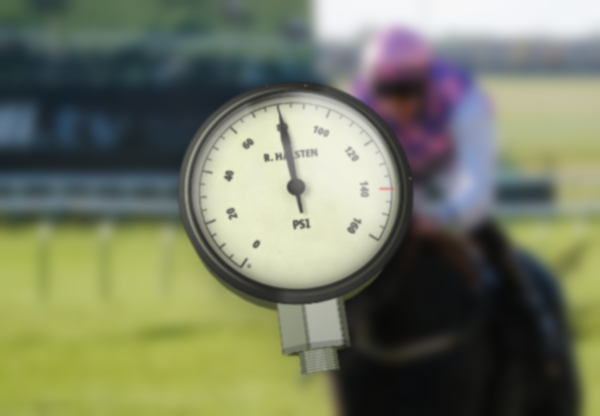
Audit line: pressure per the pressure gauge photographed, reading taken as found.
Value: 80 psi
